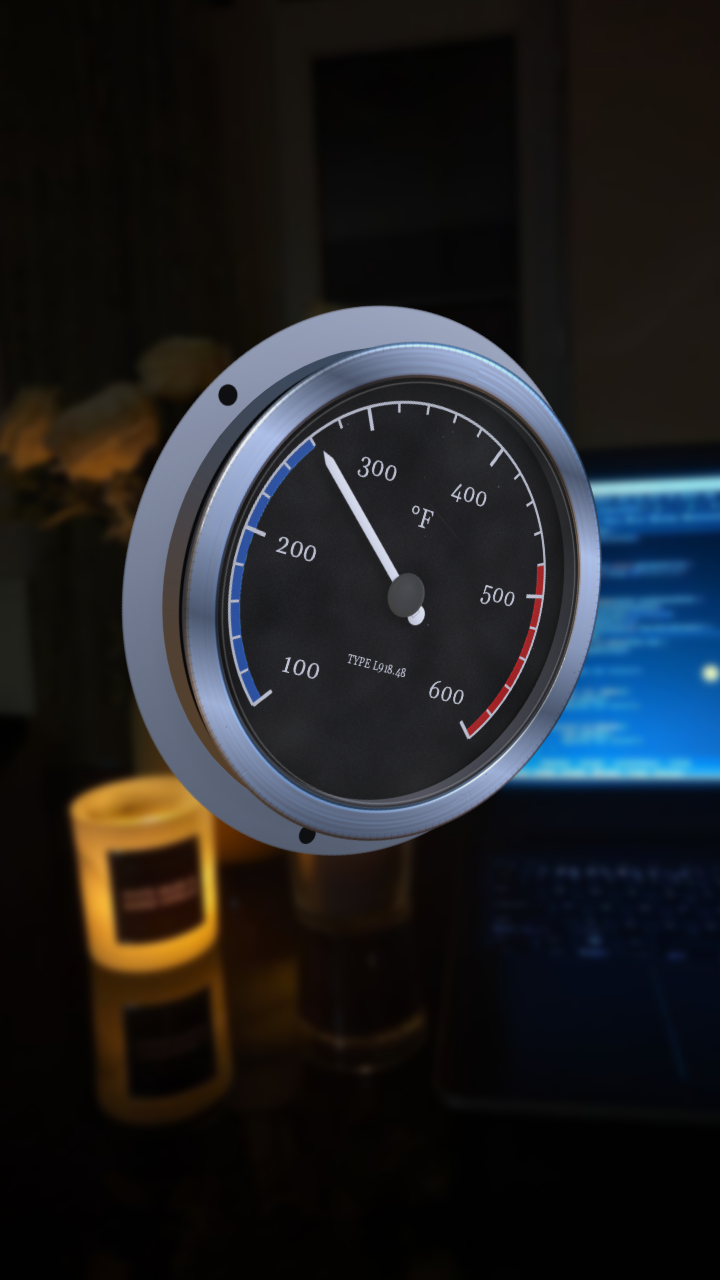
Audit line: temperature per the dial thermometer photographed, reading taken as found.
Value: 260 °F
